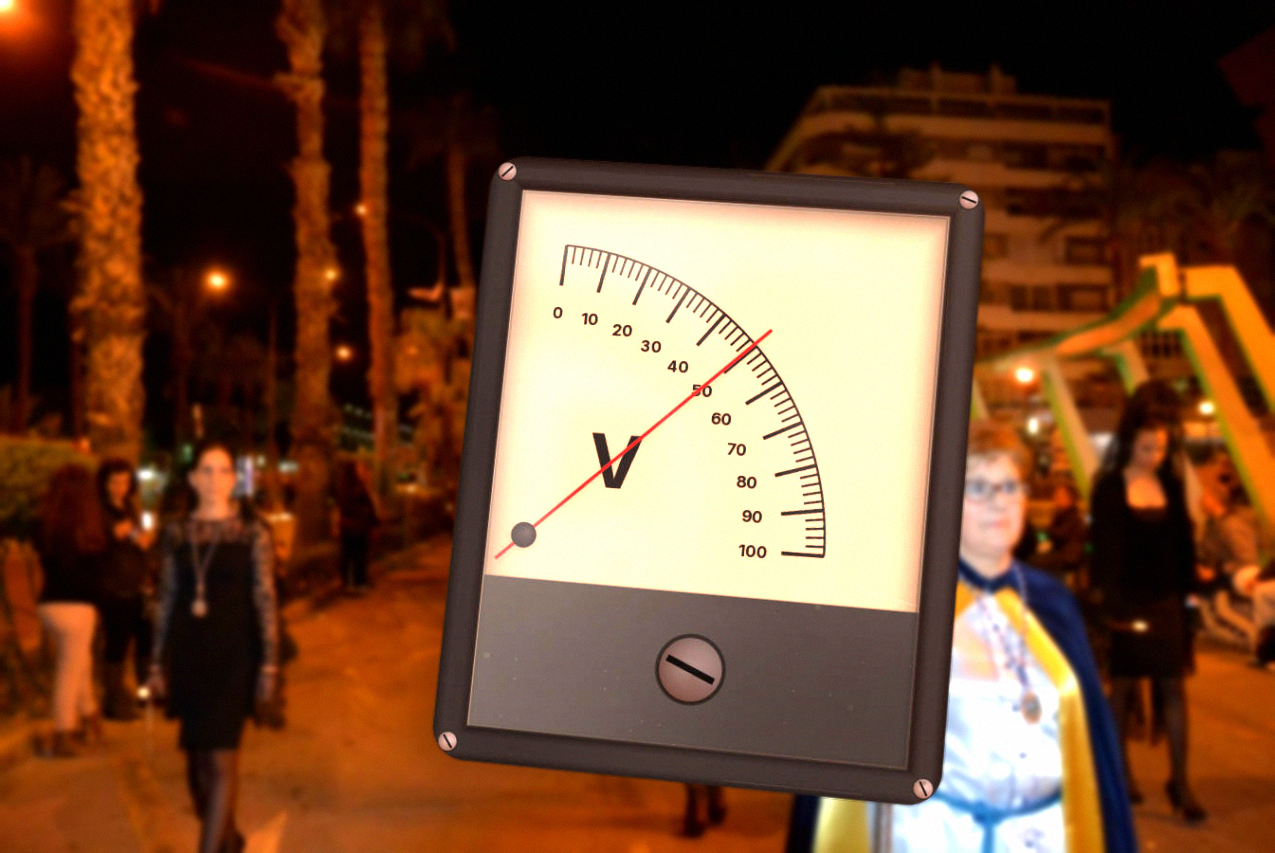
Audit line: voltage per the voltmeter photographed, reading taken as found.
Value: 50 V
